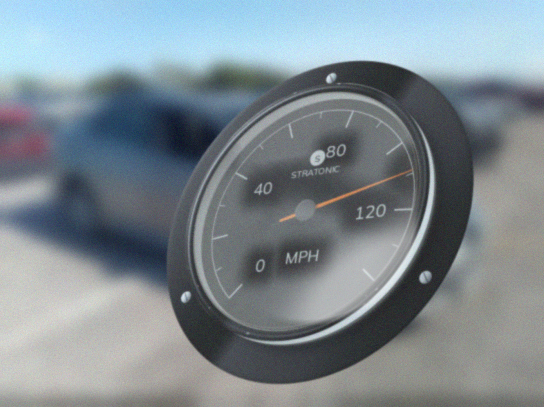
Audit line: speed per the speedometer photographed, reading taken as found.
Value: 110 mph
